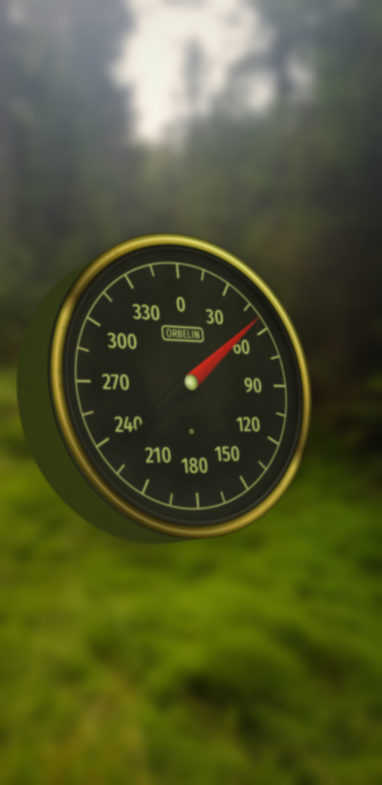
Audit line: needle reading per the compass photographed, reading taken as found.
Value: 52.5 °
